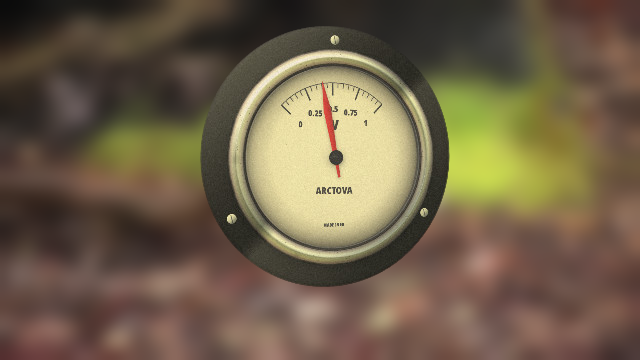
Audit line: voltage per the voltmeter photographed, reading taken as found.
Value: 0.4 V
